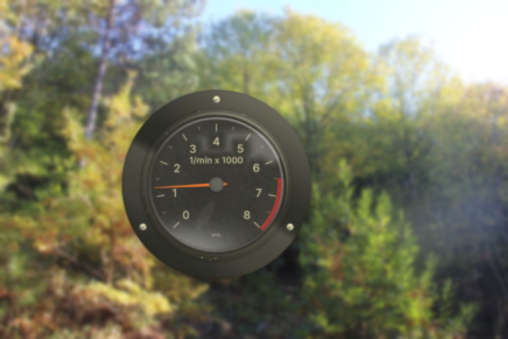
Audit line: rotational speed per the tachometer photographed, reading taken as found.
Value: 1250 rpm
